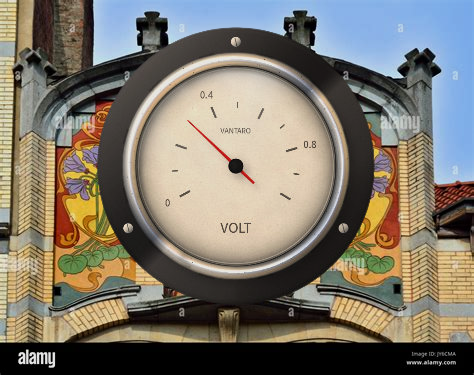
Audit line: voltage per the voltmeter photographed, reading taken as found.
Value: 0.3 V
